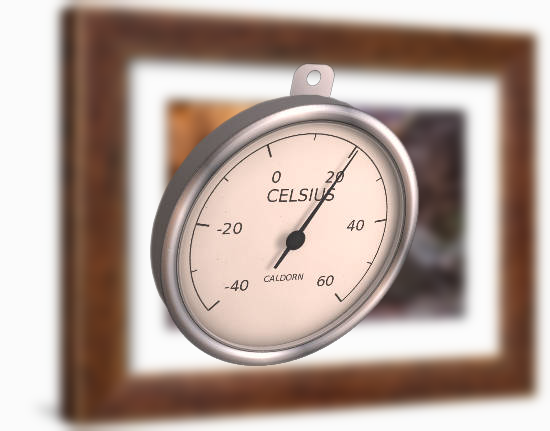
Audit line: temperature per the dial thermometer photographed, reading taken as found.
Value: 20 °C
